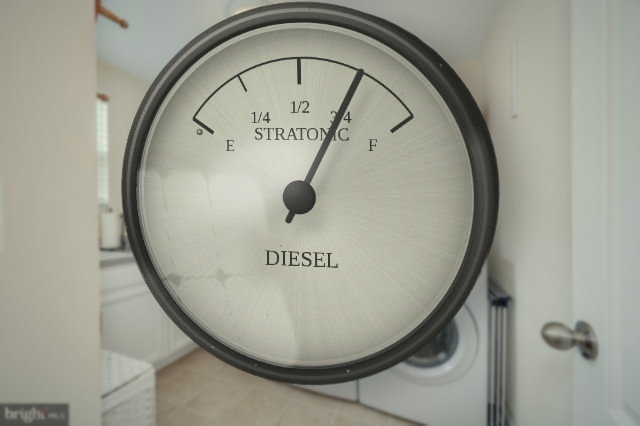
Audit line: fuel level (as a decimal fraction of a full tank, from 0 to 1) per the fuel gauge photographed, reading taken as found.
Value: 0.75
